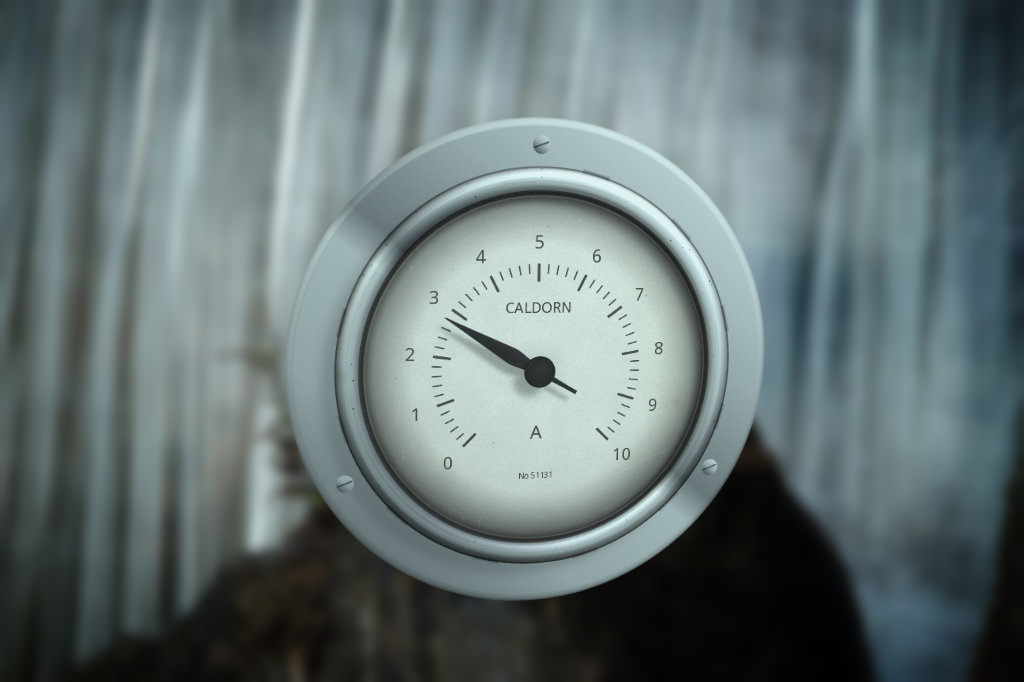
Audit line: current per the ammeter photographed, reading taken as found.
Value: 2.8 A
